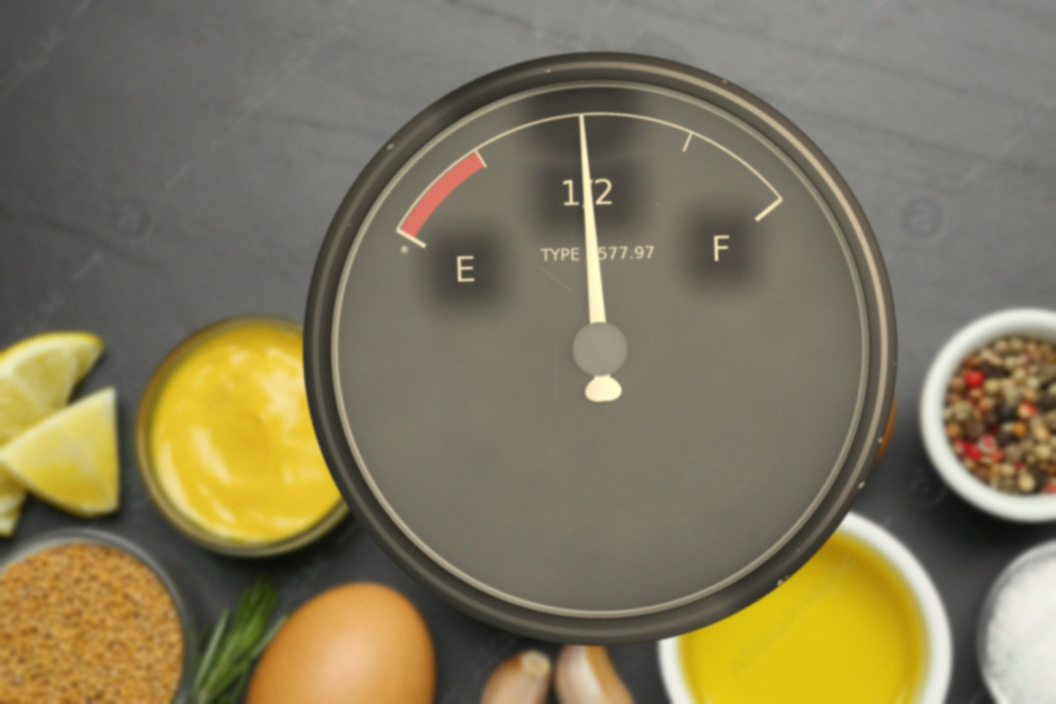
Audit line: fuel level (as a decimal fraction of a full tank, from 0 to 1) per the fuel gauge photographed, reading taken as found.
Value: 0.5
